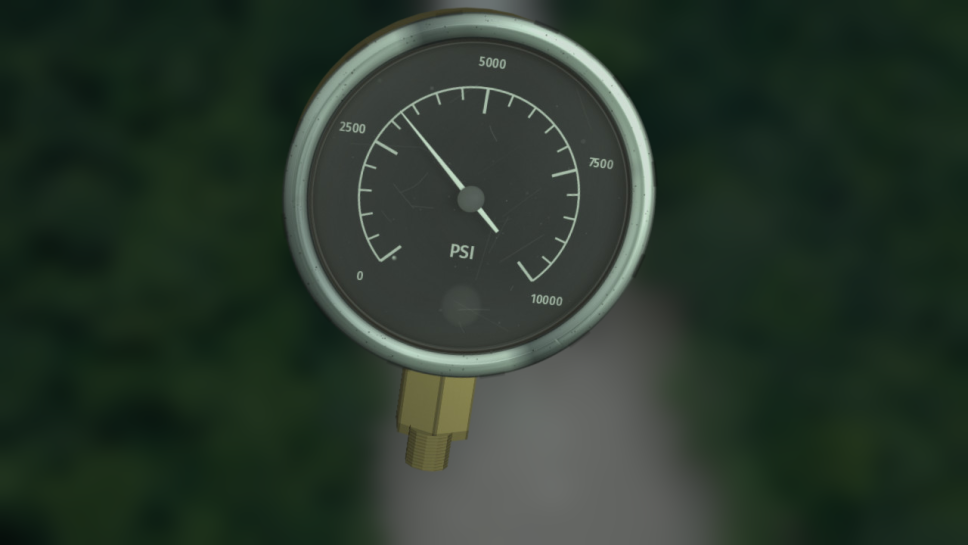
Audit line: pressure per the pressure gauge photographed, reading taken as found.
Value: 3250 psi
